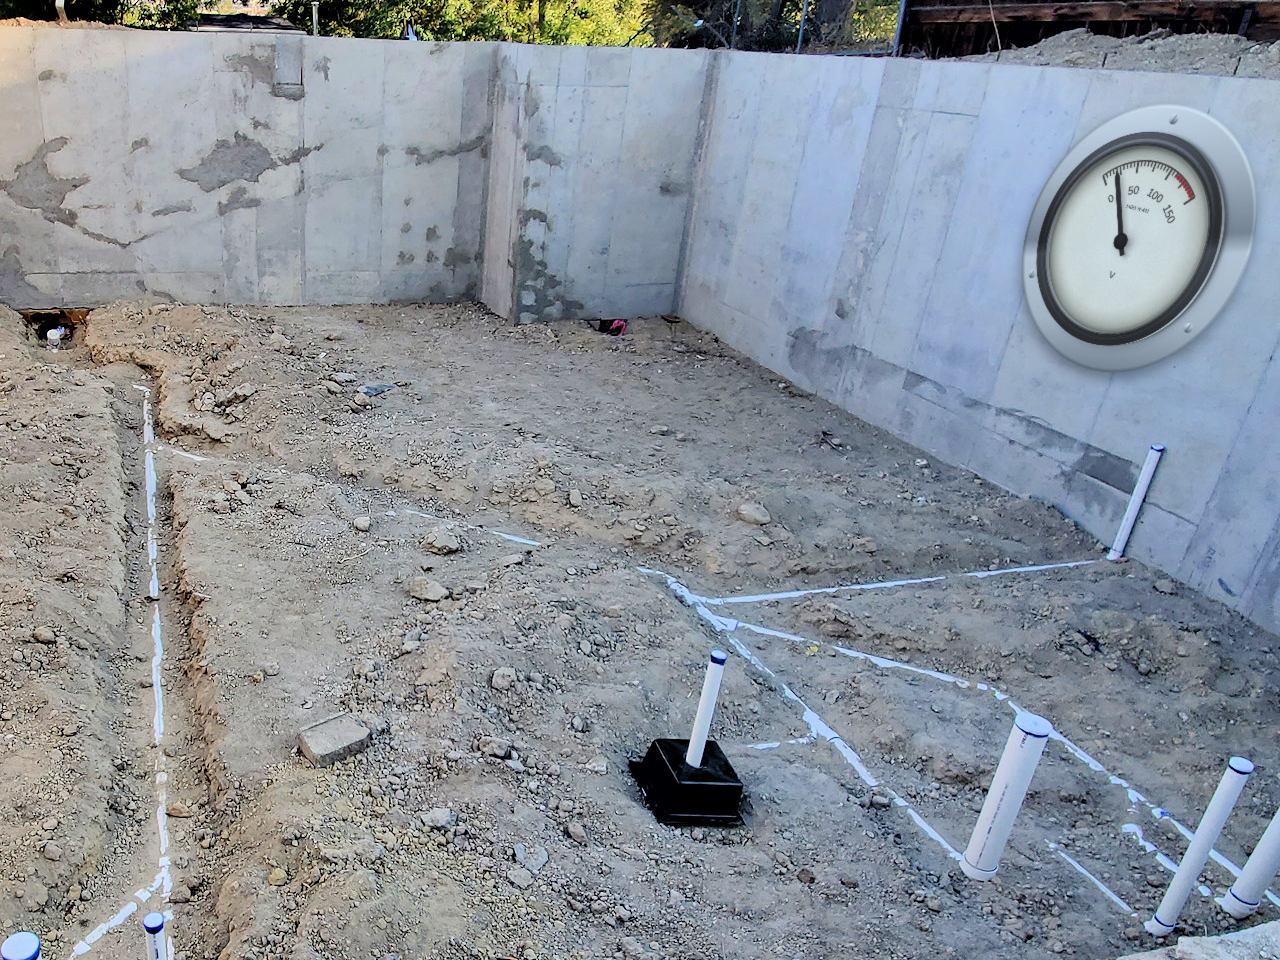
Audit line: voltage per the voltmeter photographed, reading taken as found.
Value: 25 V
